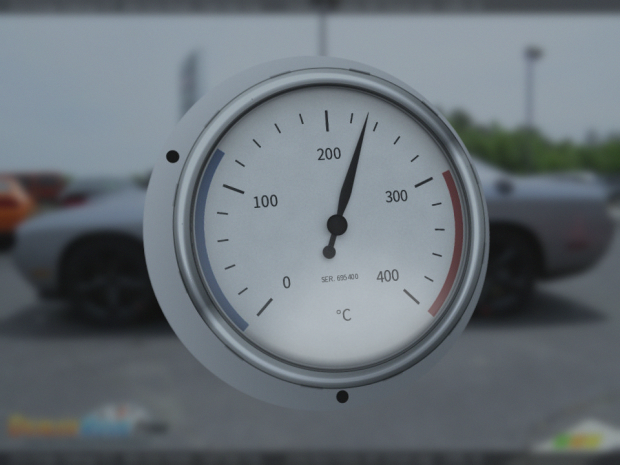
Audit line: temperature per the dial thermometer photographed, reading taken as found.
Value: 230 °C
